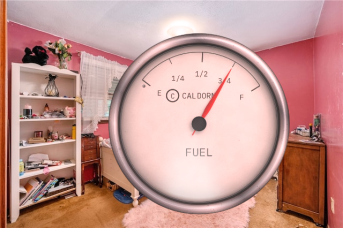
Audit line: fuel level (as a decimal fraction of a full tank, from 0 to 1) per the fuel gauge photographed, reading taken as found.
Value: 0.75
